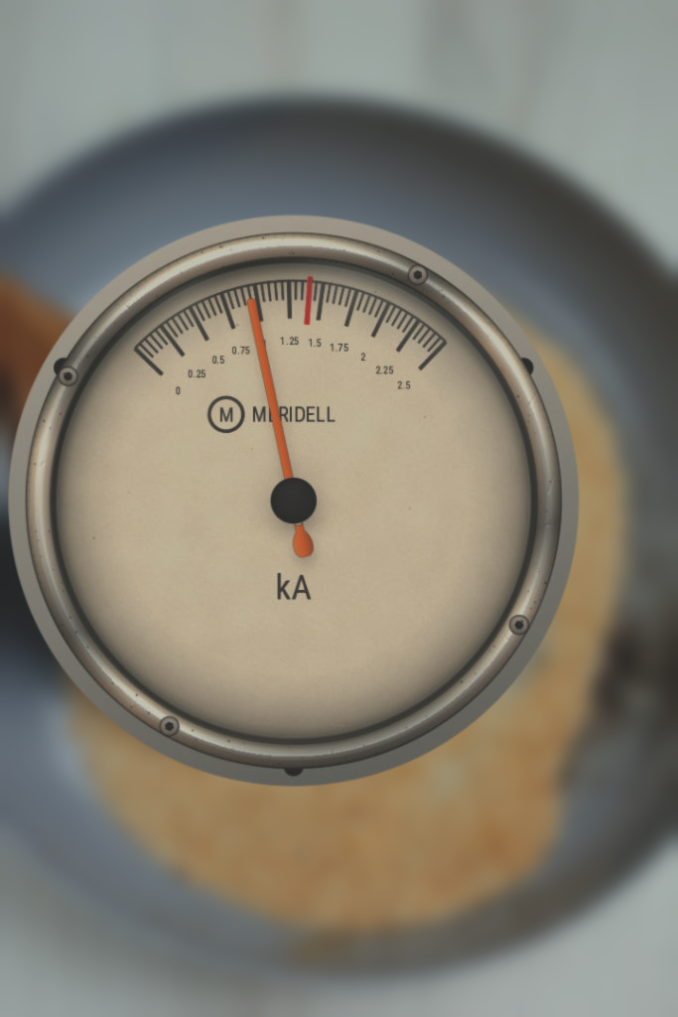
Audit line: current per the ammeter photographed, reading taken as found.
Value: 0.95 kA
